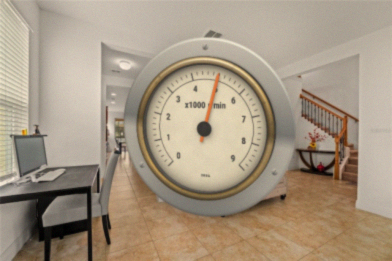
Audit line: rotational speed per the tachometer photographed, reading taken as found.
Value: 5000 rpm
